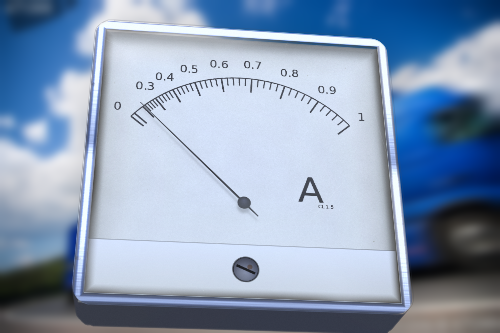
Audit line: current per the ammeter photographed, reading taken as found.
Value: 0.2 A
